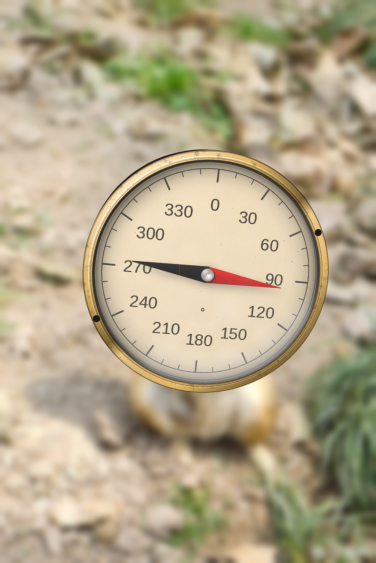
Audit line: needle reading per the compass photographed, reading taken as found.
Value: 95 °
